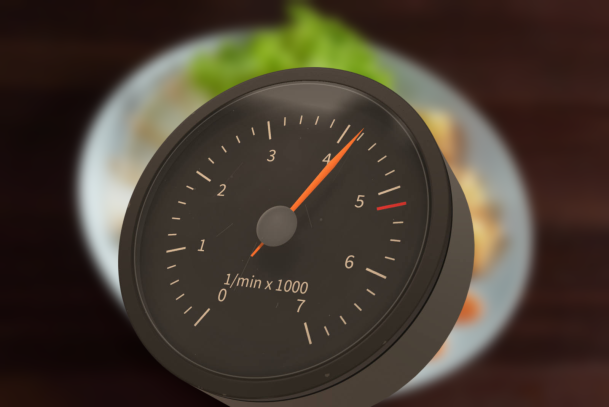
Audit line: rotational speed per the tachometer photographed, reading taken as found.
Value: 4200 rpm
